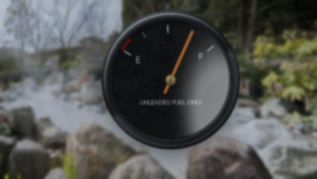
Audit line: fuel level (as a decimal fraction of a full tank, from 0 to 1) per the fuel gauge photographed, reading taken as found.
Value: 0.75
